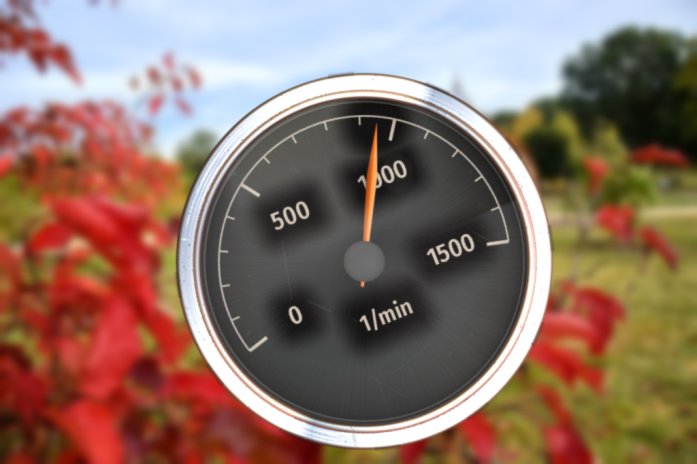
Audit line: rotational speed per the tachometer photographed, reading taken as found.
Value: 950 rpm
